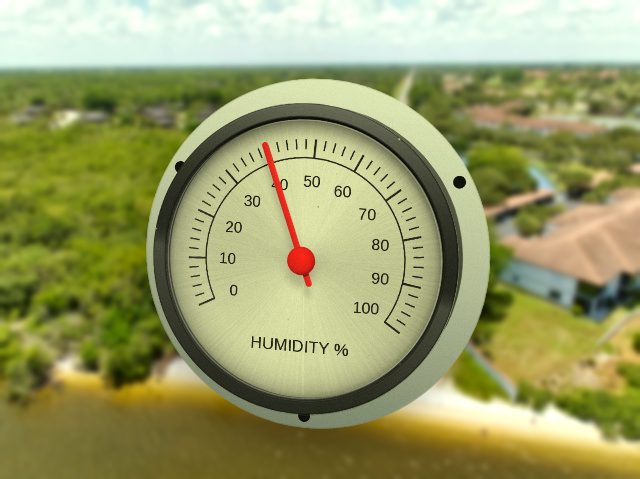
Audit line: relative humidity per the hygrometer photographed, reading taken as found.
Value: 40 %
